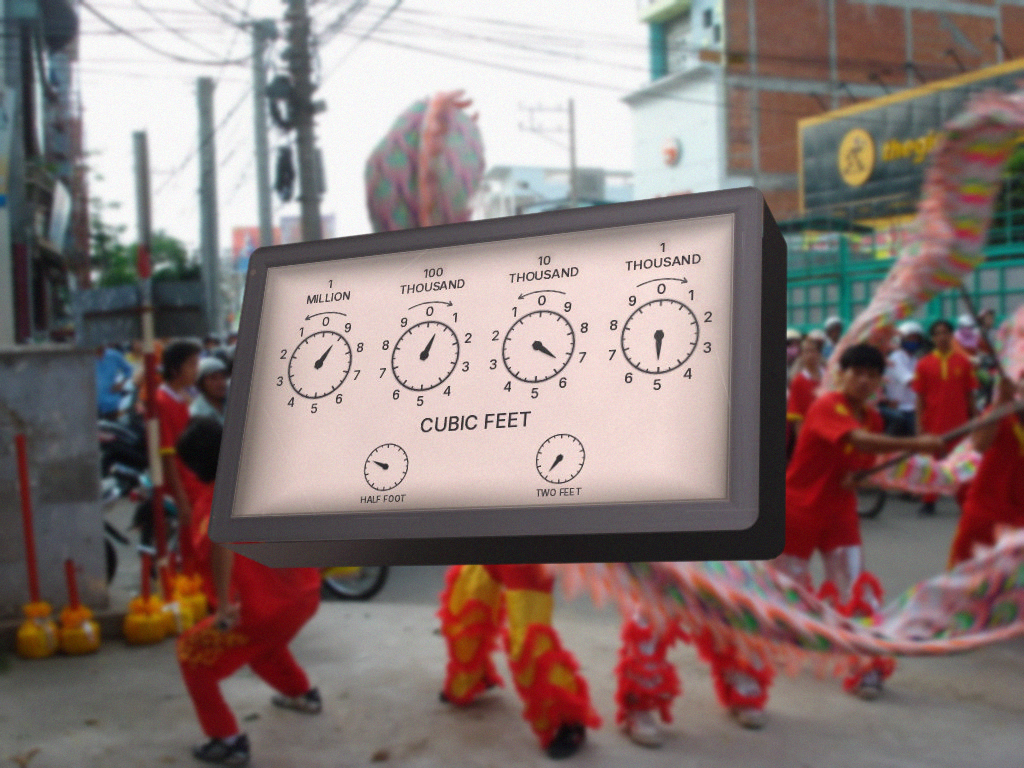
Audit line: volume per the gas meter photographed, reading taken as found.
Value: 906500 ft³
